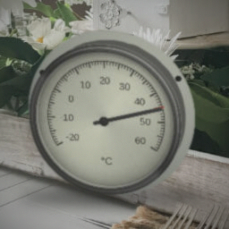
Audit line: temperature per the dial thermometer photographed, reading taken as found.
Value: 45 °C
